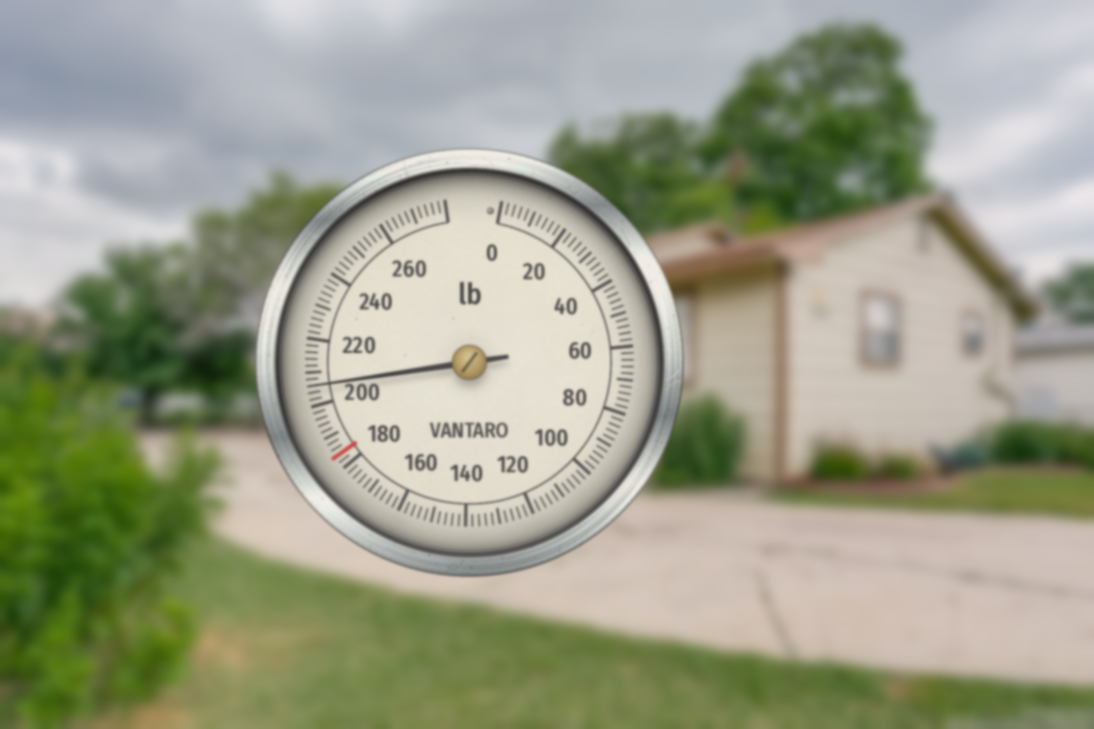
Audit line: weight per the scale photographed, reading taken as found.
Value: 206 lb
